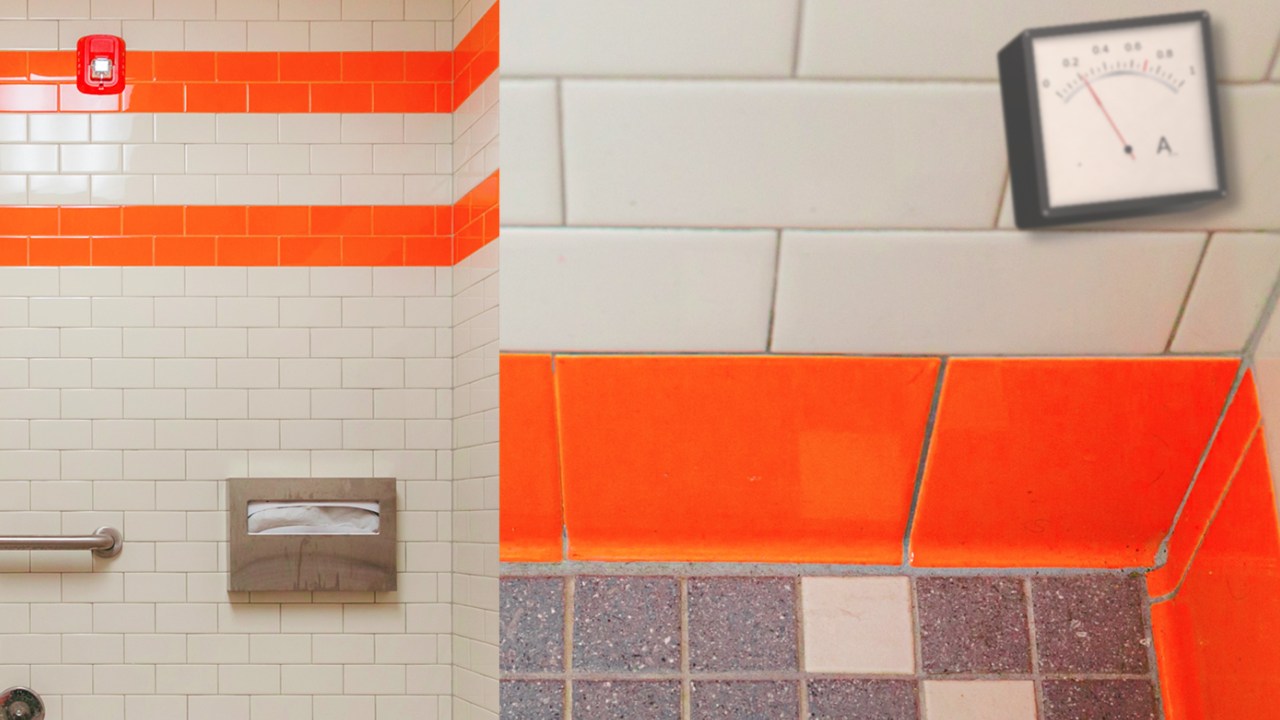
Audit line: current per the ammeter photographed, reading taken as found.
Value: 0.2 A
